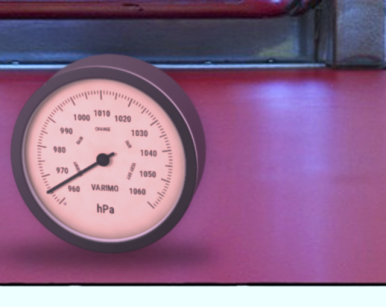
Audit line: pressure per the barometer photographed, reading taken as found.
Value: 965 hPa
